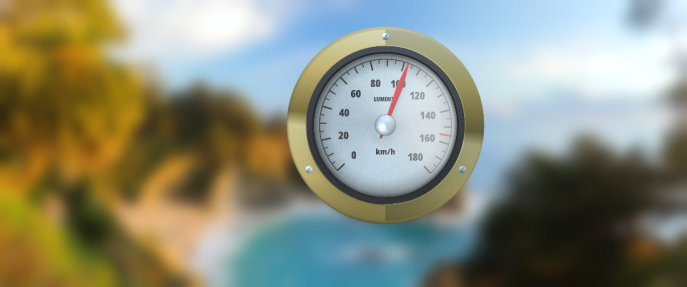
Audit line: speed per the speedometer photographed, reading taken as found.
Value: 102.5 km/h
